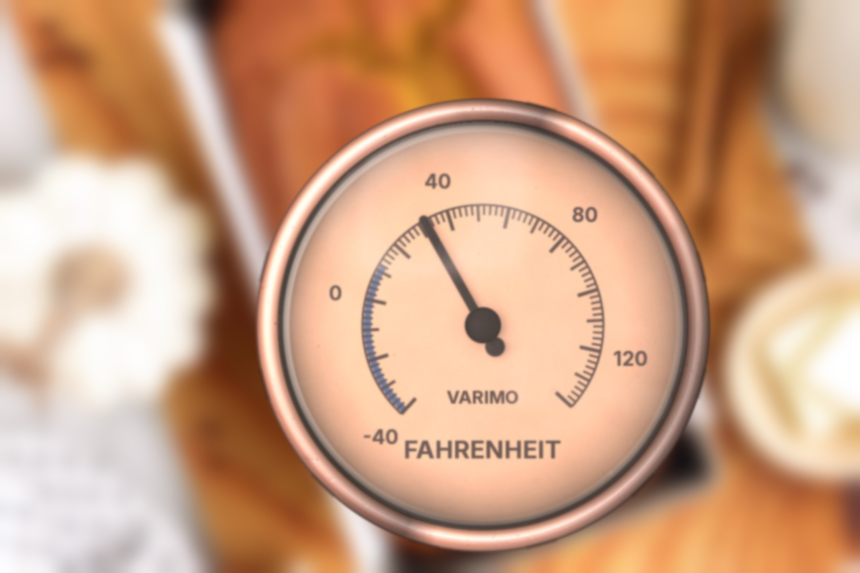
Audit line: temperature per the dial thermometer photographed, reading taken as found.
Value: 32 °F
